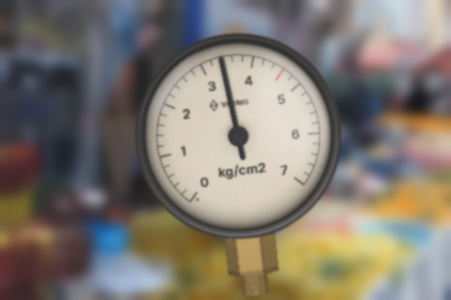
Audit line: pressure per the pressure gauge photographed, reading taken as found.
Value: 3.4 kg/cm²
